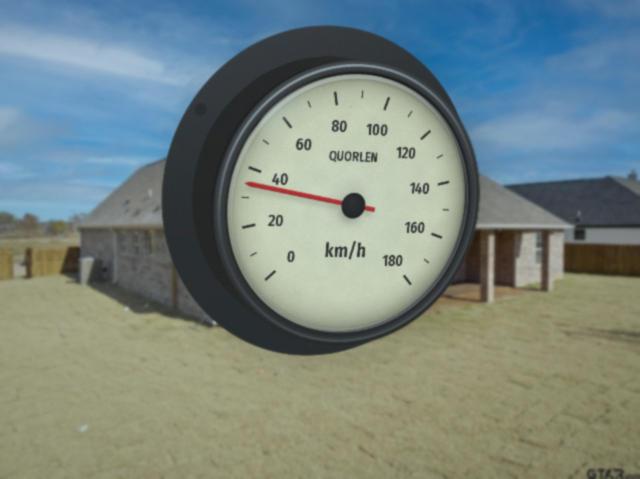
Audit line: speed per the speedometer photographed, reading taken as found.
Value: 35 km/h
